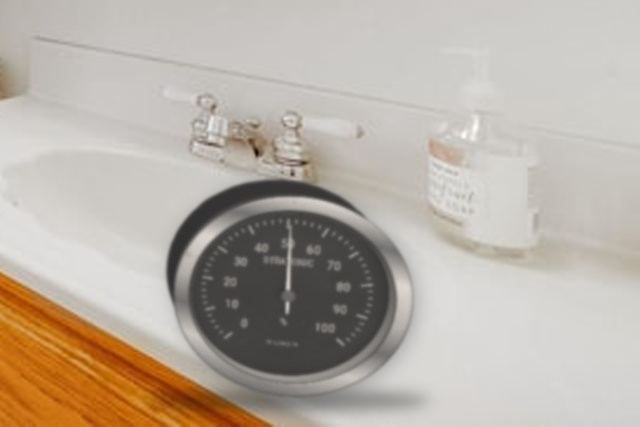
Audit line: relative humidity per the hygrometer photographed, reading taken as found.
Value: 50 %
